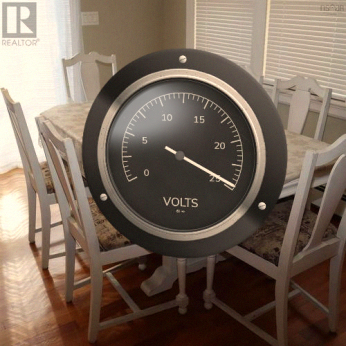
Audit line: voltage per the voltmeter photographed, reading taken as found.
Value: 24.5 V
